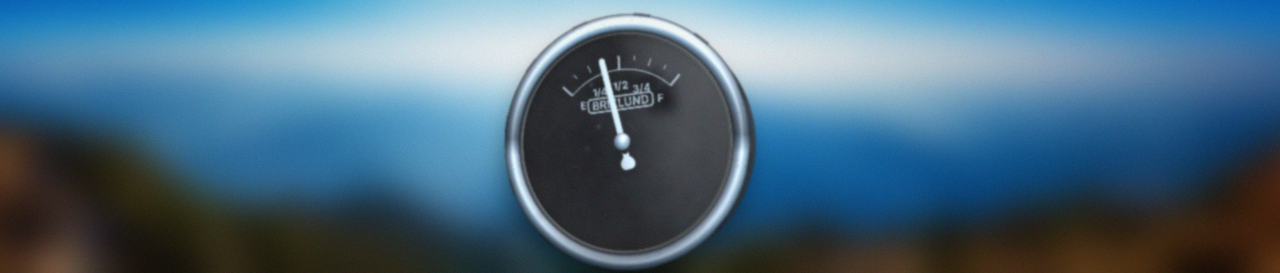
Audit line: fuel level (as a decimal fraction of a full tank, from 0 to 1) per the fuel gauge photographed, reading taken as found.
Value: 0.375
